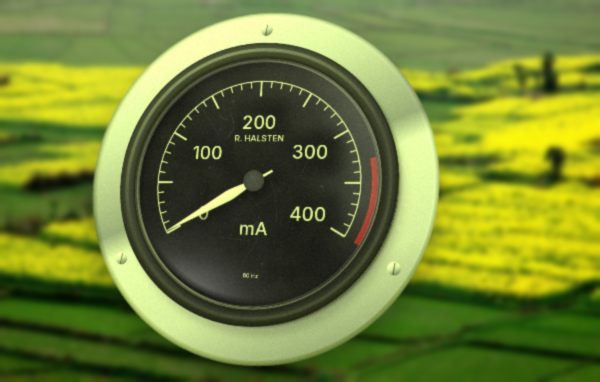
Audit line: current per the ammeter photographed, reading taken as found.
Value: 0 mA
